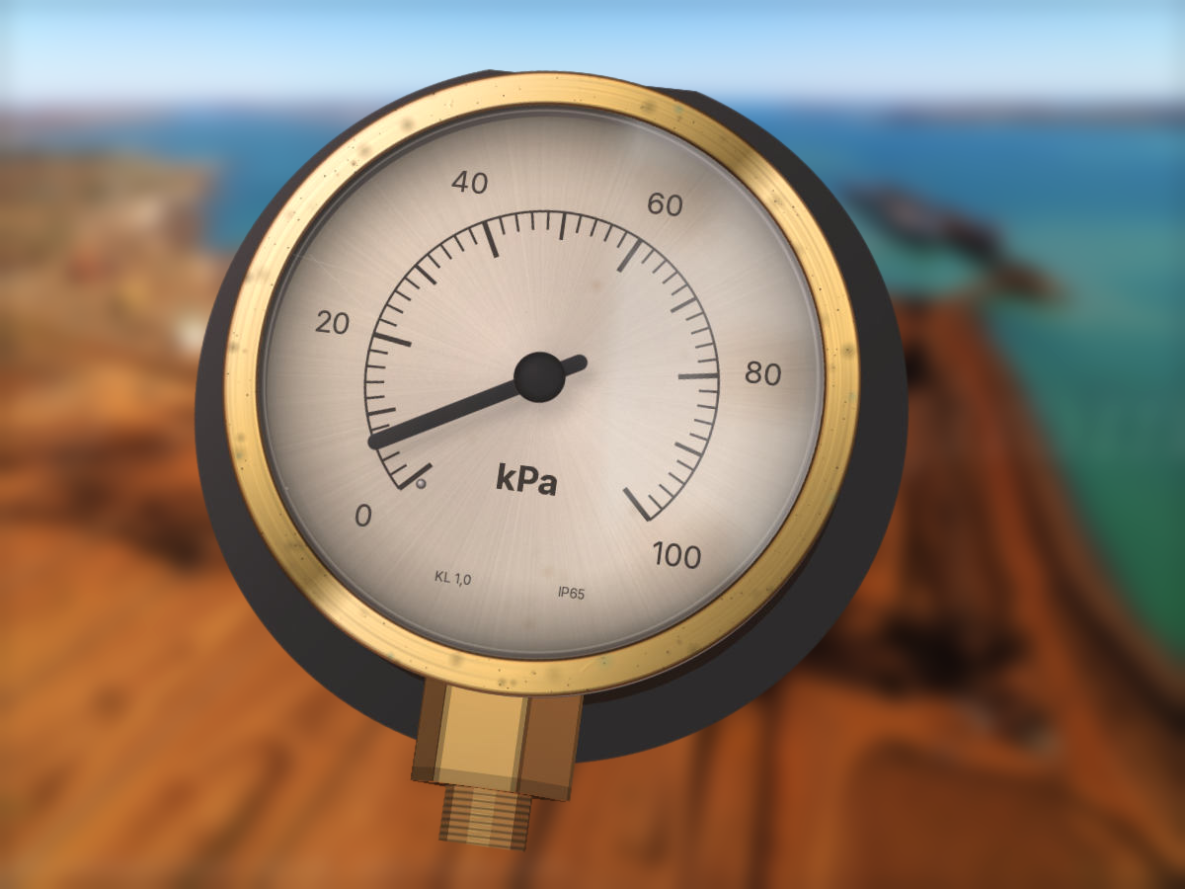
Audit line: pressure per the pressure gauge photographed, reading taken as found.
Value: 6 kPa
